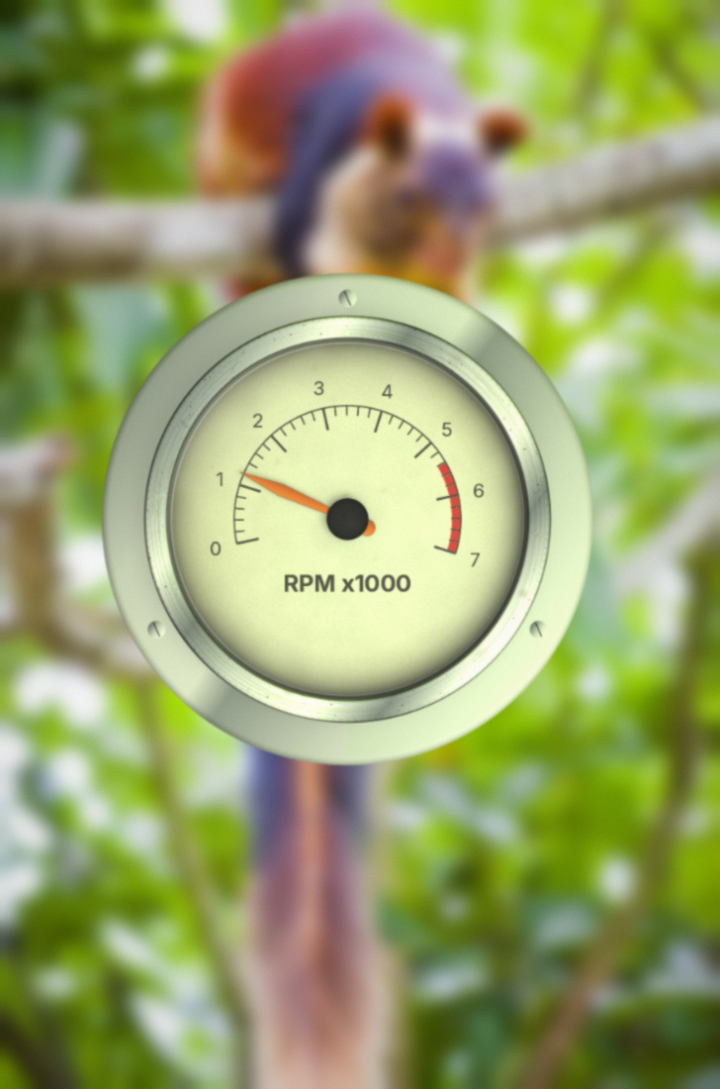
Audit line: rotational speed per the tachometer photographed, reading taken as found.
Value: 1200 rpm
